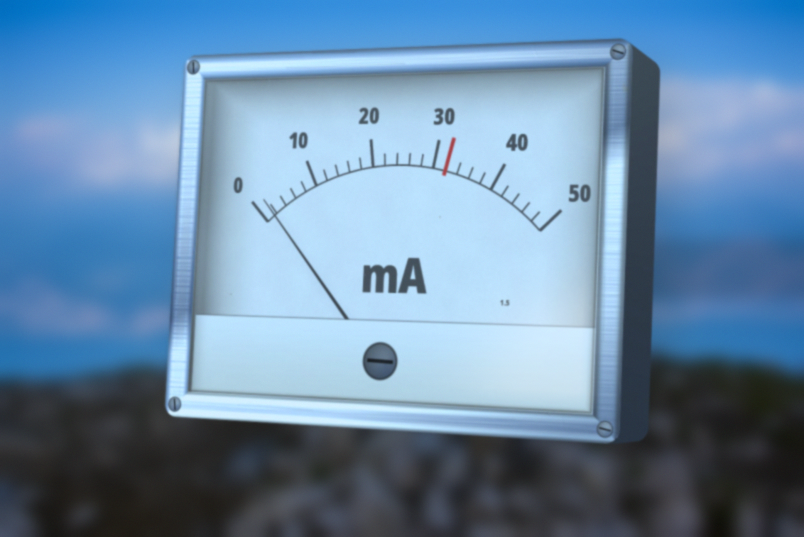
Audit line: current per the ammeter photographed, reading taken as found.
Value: 2 mA
